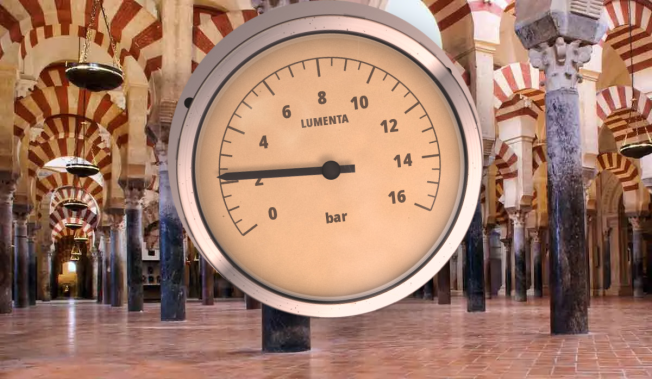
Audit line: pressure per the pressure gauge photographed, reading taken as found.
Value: 2.25 bar
